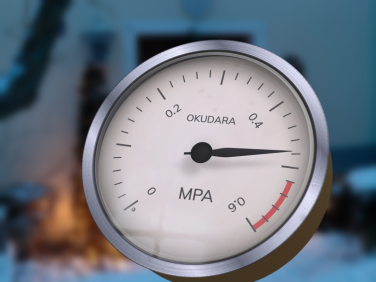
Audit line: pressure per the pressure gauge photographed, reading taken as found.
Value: 0.48 MPa
